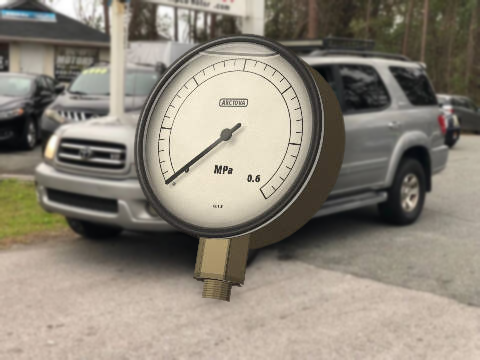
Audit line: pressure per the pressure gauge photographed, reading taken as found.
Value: 0 MPa
